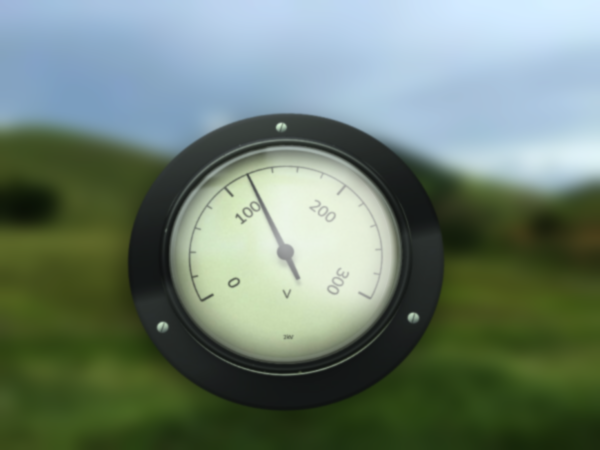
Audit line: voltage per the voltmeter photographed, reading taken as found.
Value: 120 V
